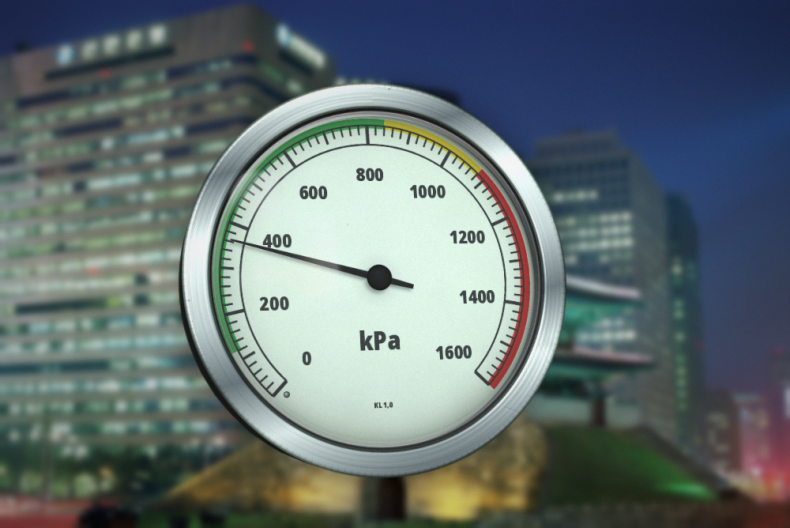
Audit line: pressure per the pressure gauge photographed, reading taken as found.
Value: 360 kPa
